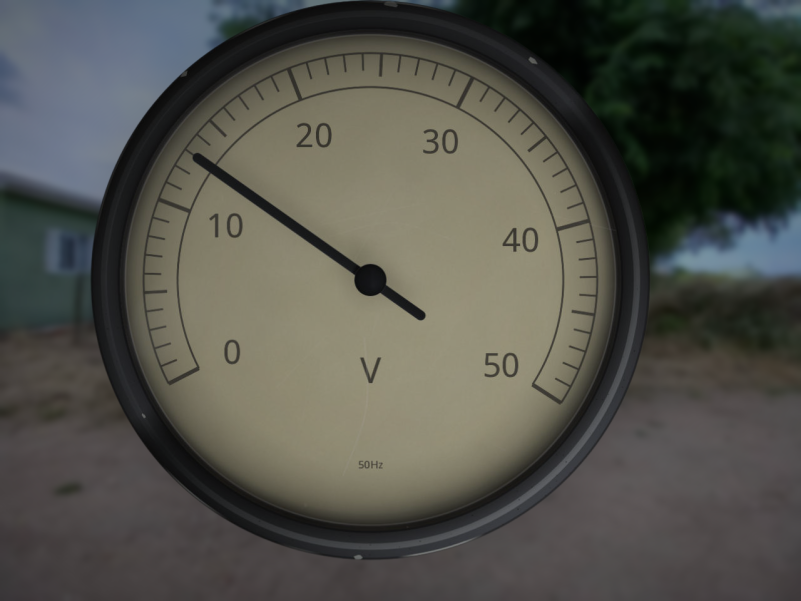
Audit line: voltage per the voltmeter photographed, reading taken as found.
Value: 13 V
